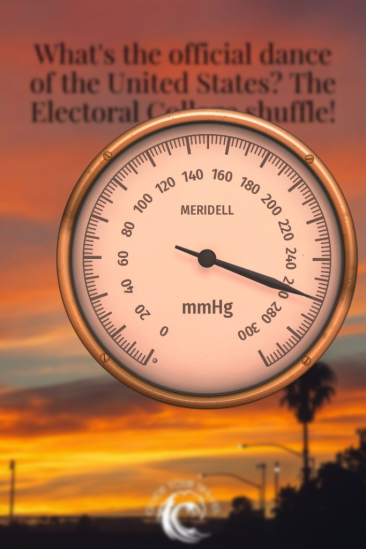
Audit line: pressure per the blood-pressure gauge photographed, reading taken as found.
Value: 260 mmHg
